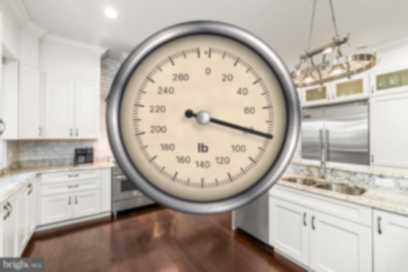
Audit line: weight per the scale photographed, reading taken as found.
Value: 80 lb
